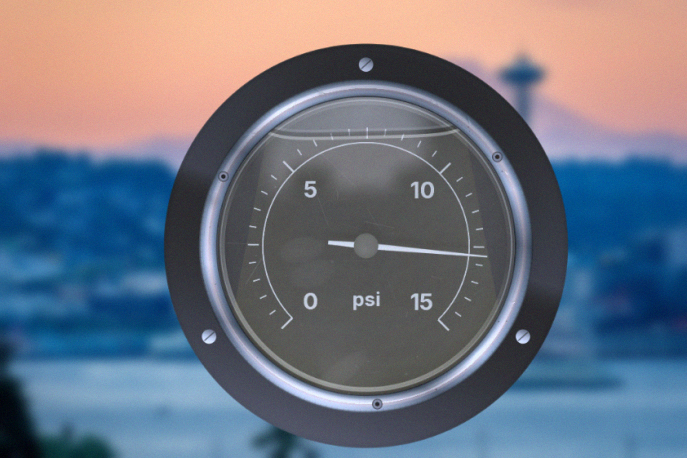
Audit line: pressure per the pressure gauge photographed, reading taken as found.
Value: 12.75 psi
